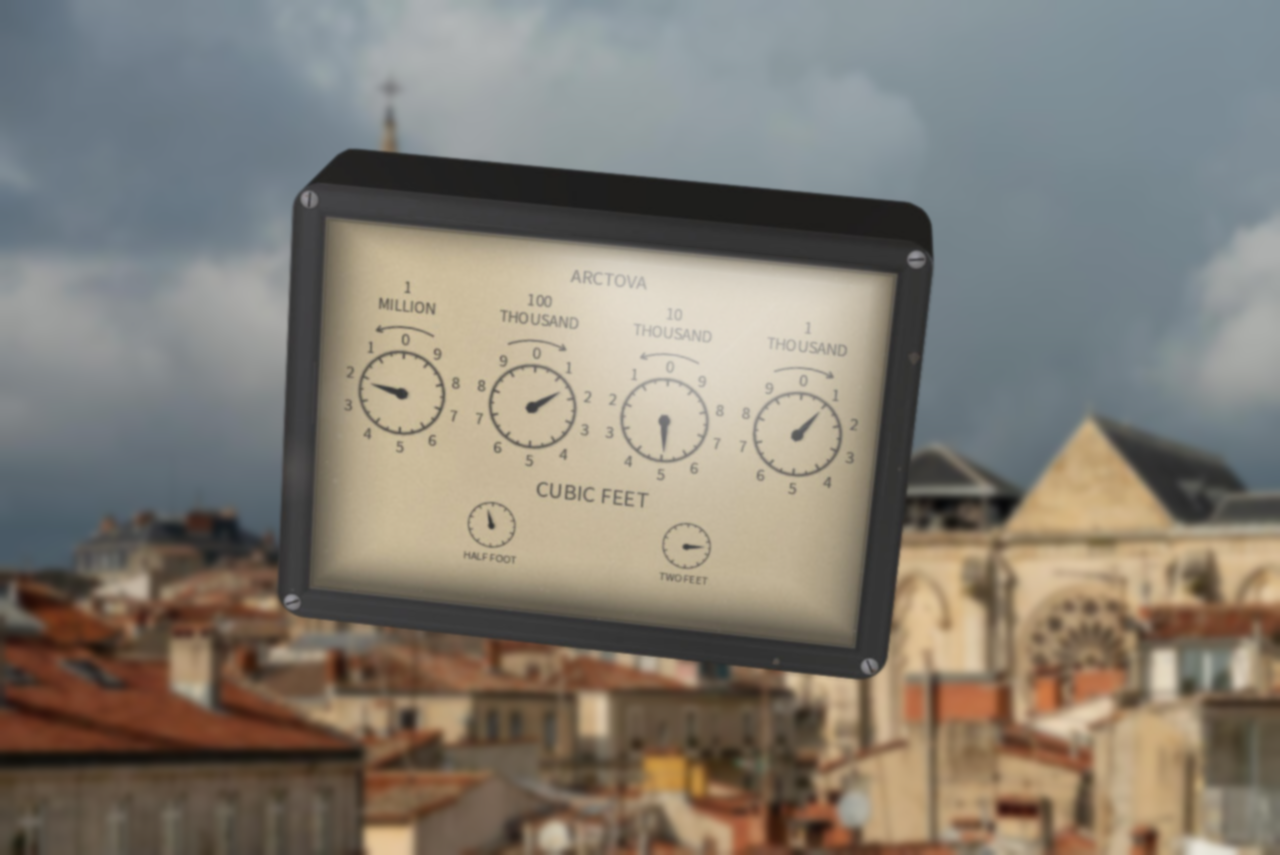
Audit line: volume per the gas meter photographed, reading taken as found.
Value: 215100 ft³
